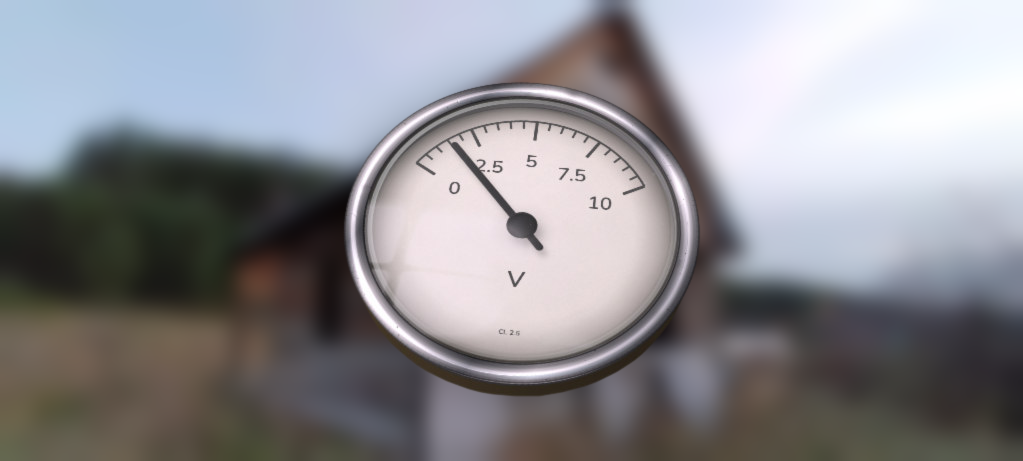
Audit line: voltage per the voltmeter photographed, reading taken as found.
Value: 1.5 V
